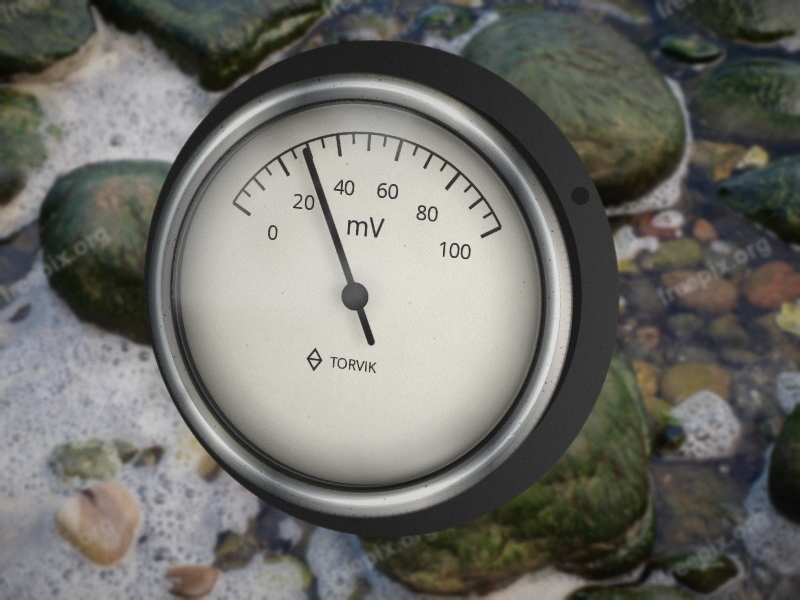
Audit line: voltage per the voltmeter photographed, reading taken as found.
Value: 30 mV
